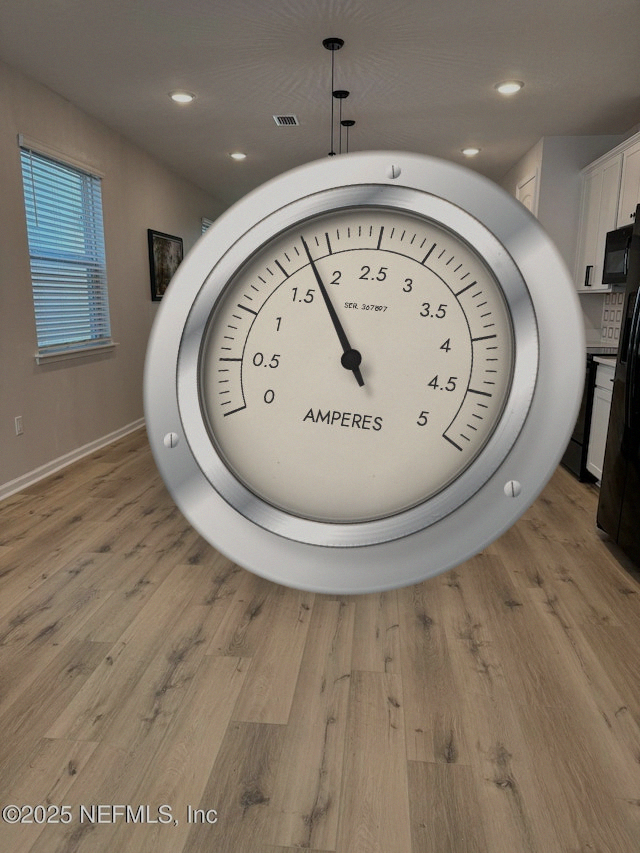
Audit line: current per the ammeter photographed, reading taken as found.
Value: 1.8 A
